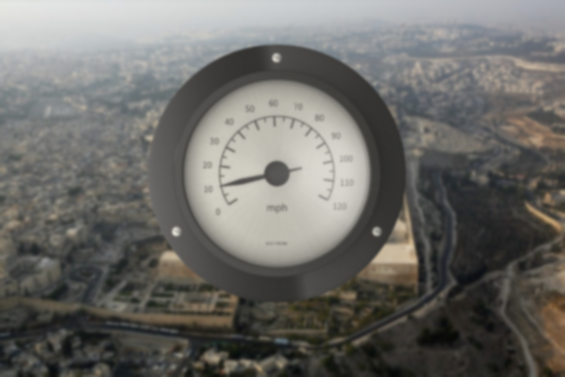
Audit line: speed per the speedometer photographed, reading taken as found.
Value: 10 mph
